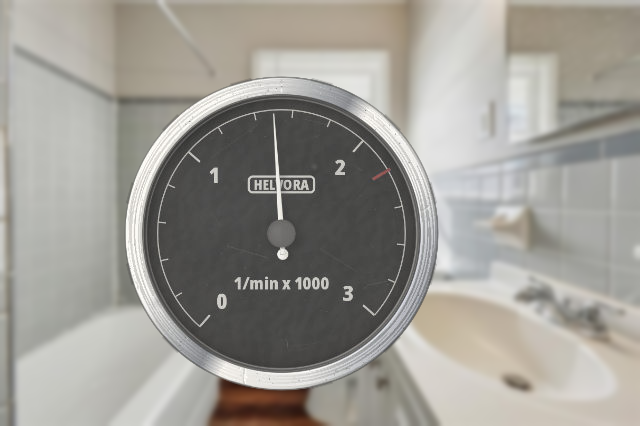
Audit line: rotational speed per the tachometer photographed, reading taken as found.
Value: 1500 rpm
